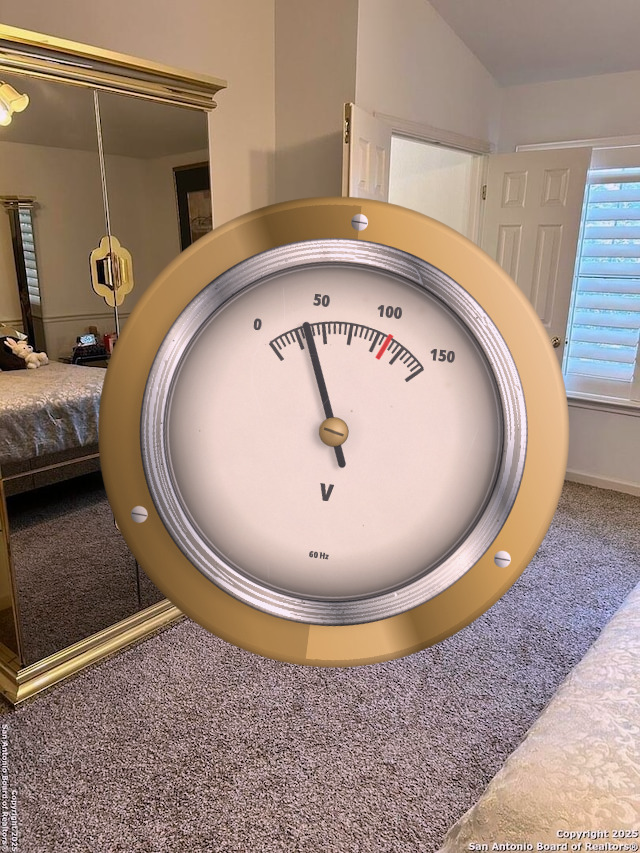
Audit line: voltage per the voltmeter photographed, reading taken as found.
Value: 35 V
